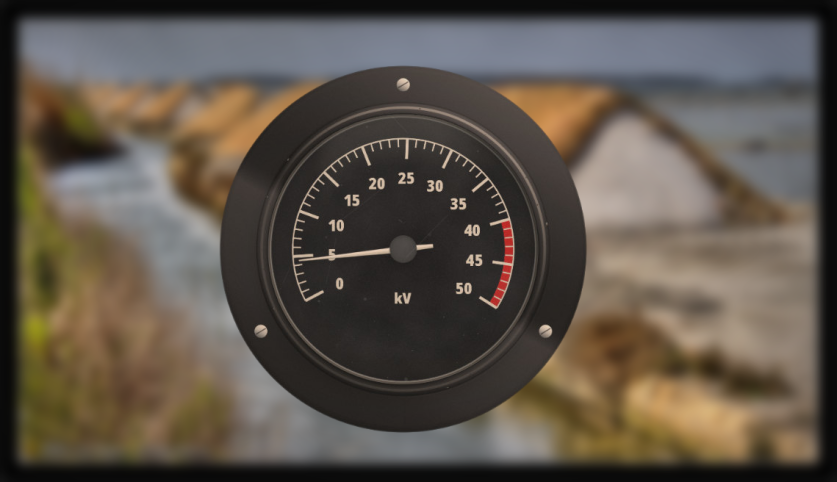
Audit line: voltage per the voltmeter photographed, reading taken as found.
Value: 4.5 kV
